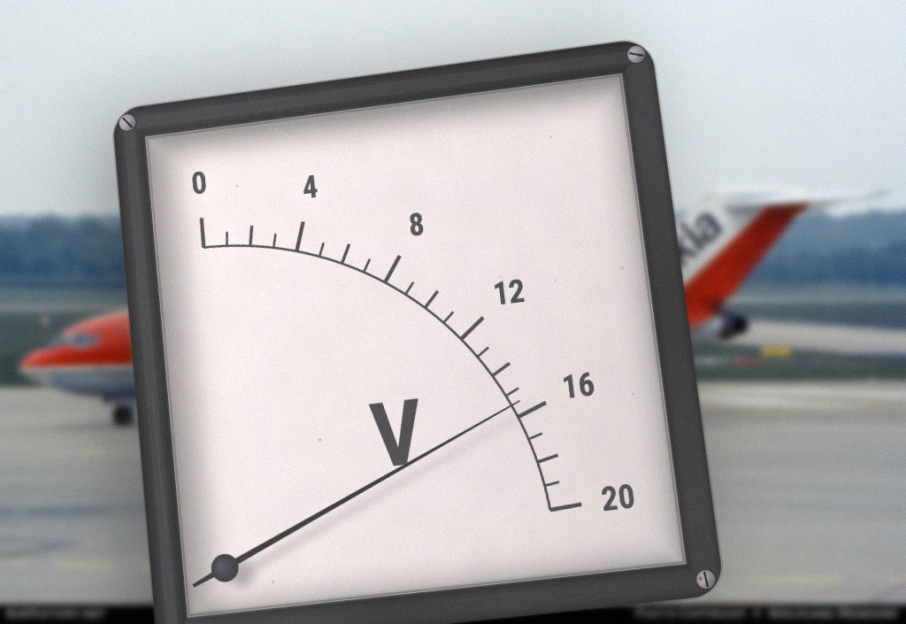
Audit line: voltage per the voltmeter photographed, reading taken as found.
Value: 15.5 V
